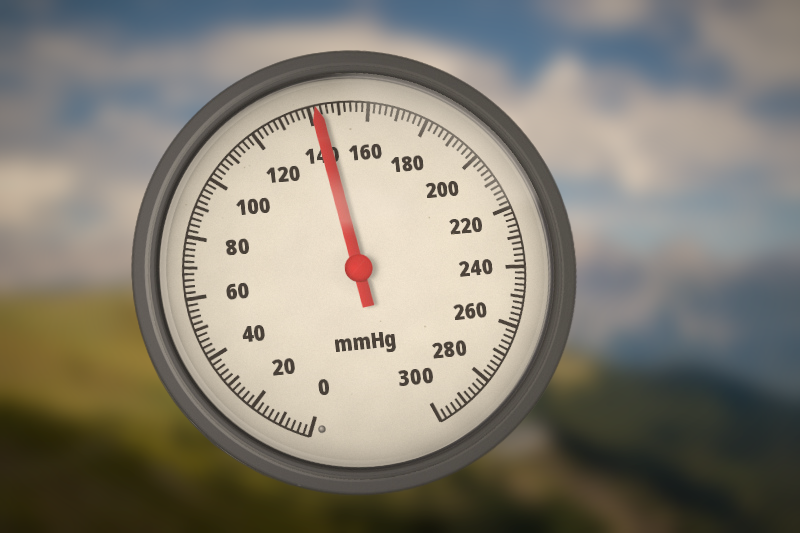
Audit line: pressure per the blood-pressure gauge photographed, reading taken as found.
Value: 142 mmHg
